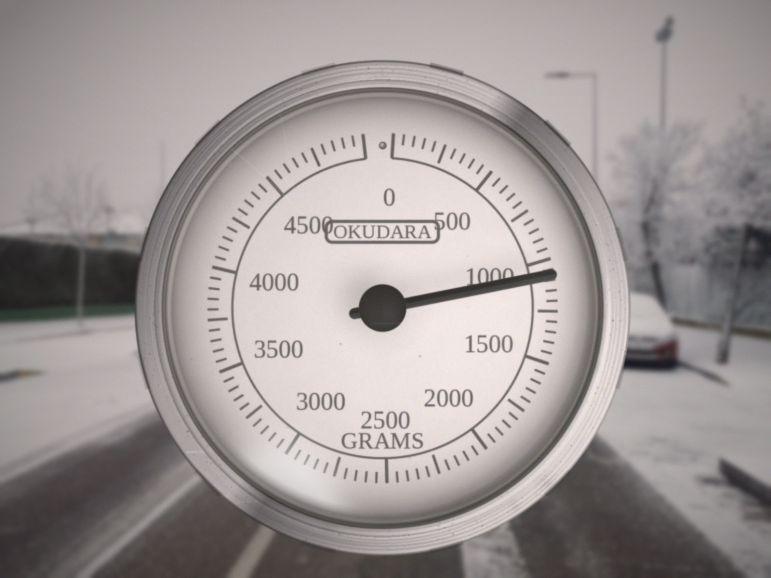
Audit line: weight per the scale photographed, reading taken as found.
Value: 1075 g
